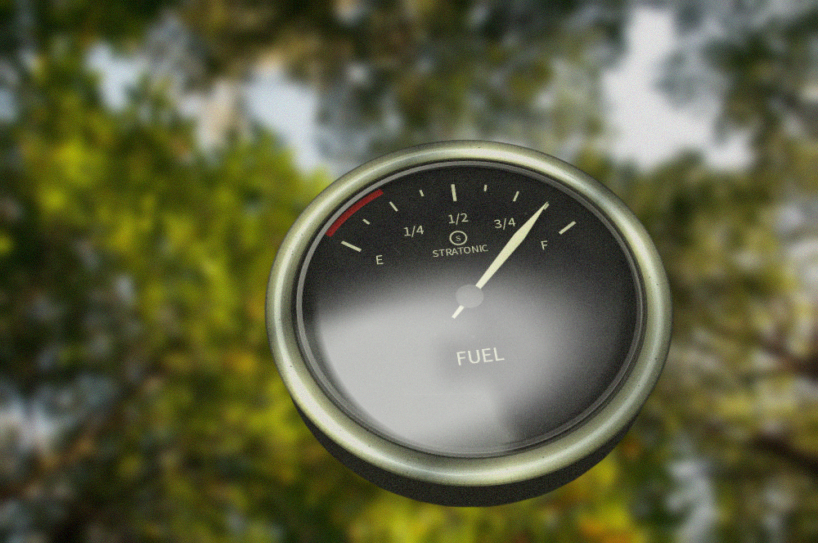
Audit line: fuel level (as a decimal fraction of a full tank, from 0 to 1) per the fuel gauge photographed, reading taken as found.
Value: 0.875
